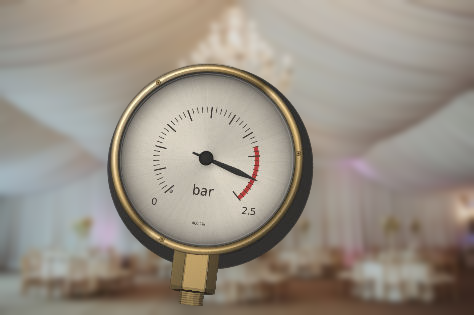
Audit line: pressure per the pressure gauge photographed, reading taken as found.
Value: 2.25 bar
